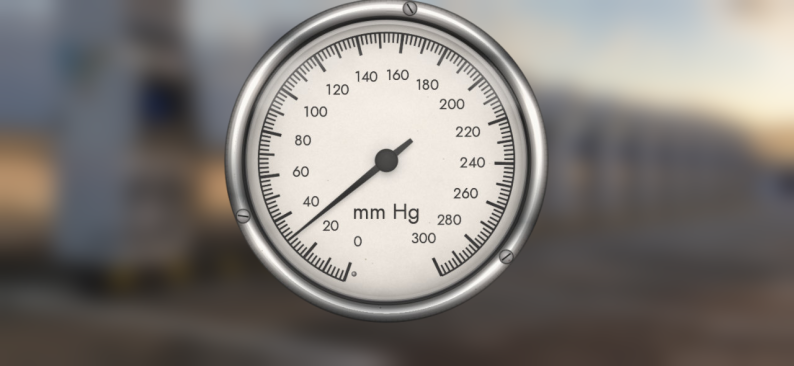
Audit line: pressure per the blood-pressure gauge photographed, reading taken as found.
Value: 30 mmHg
